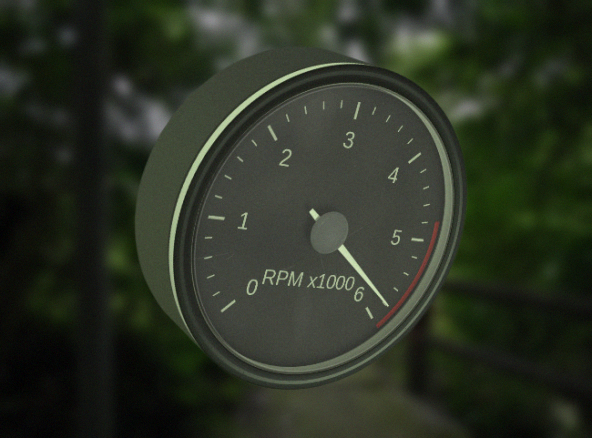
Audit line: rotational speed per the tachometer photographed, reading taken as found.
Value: 5800 rpm
